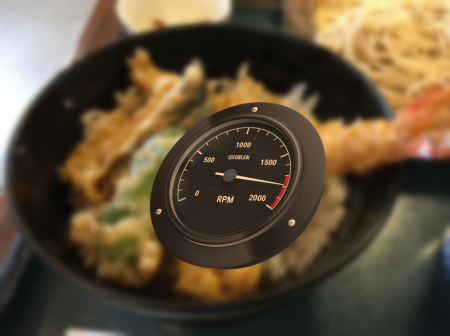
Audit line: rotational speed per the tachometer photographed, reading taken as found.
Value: 1800 rpm
